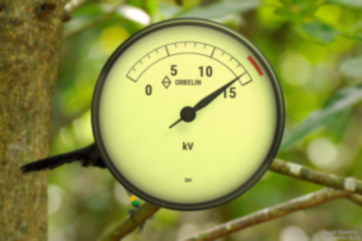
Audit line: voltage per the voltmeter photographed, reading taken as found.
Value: 14 kV
